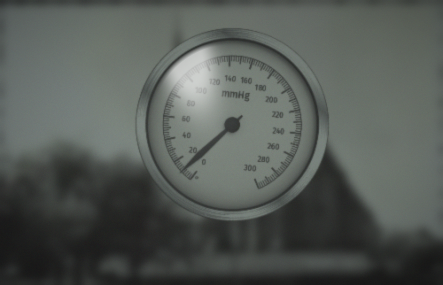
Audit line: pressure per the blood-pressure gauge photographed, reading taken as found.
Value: 10 mmHg
